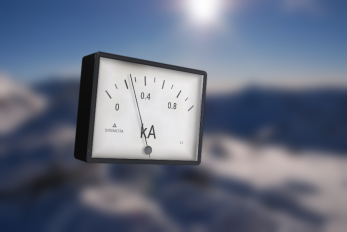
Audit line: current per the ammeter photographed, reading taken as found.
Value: 0.25 kA
